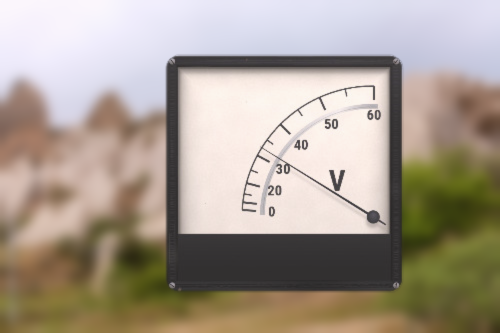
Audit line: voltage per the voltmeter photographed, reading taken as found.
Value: 32.5 V
